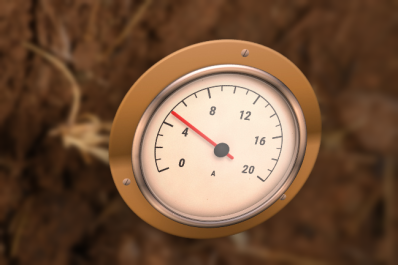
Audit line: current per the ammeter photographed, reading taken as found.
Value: 5 A
